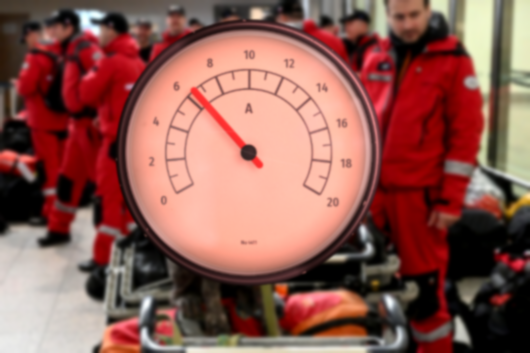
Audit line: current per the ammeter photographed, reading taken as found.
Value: 6.5 A
